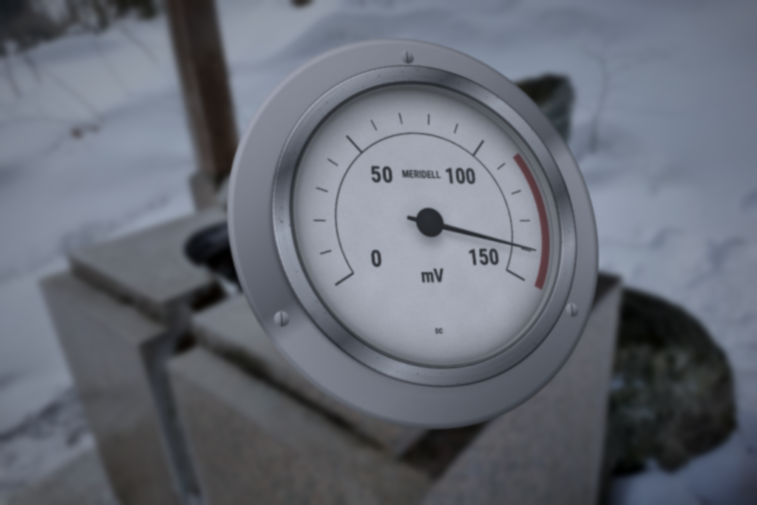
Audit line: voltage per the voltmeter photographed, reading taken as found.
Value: 140 mV
